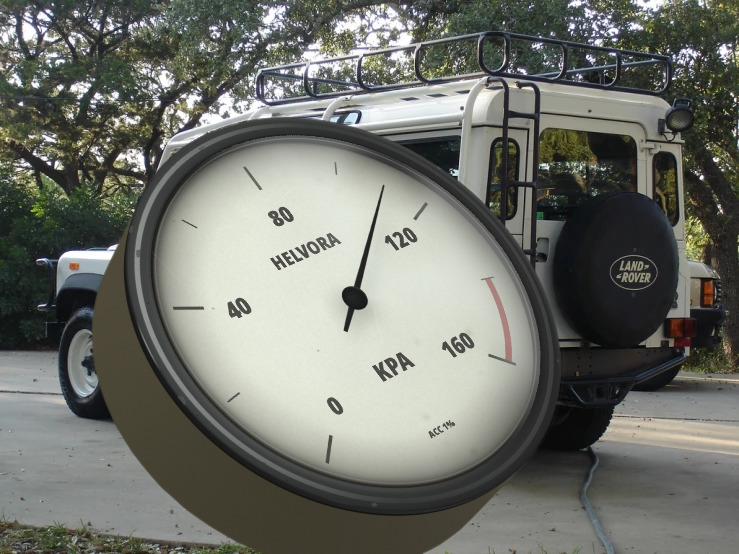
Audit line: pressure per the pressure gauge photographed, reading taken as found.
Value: 110 kPa
